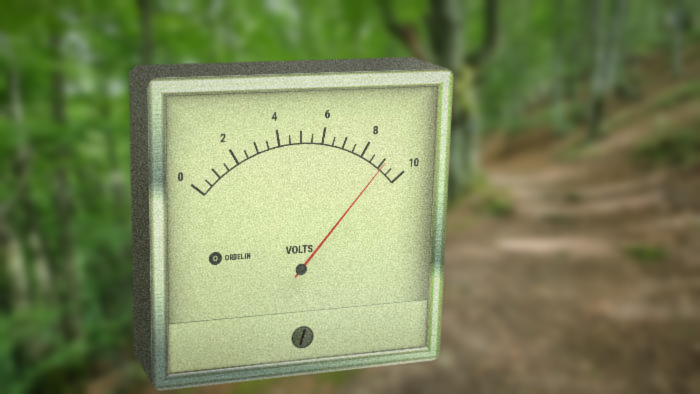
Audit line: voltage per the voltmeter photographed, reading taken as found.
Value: 9 V
